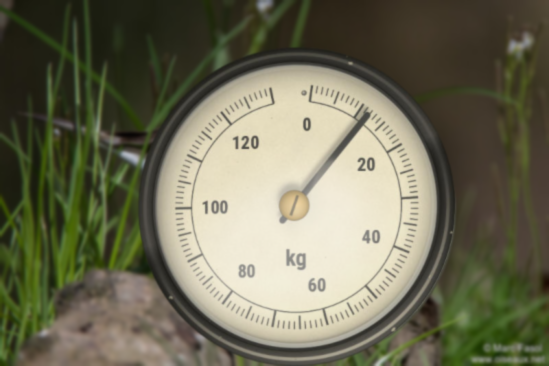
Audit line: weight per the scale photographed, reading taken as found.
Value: 12 kg
